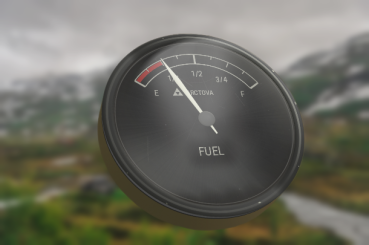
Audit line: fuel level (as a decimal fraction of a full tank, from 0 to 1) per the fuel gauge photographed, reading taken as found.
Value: 0.25
